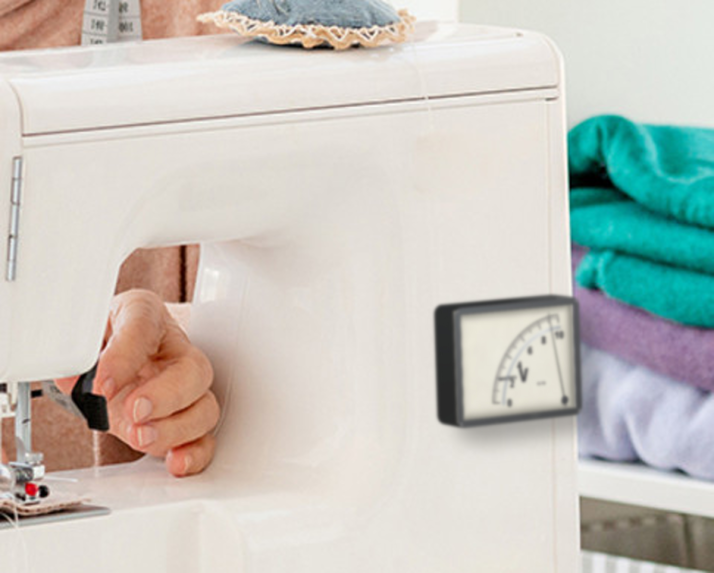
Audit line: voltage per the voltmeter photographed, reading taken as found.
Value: 9 V
